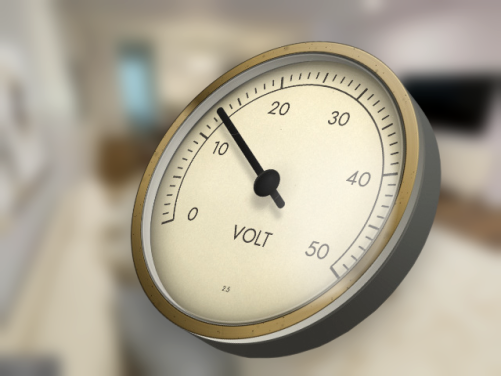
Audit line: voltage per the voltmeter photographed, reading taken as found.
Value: 13 V
